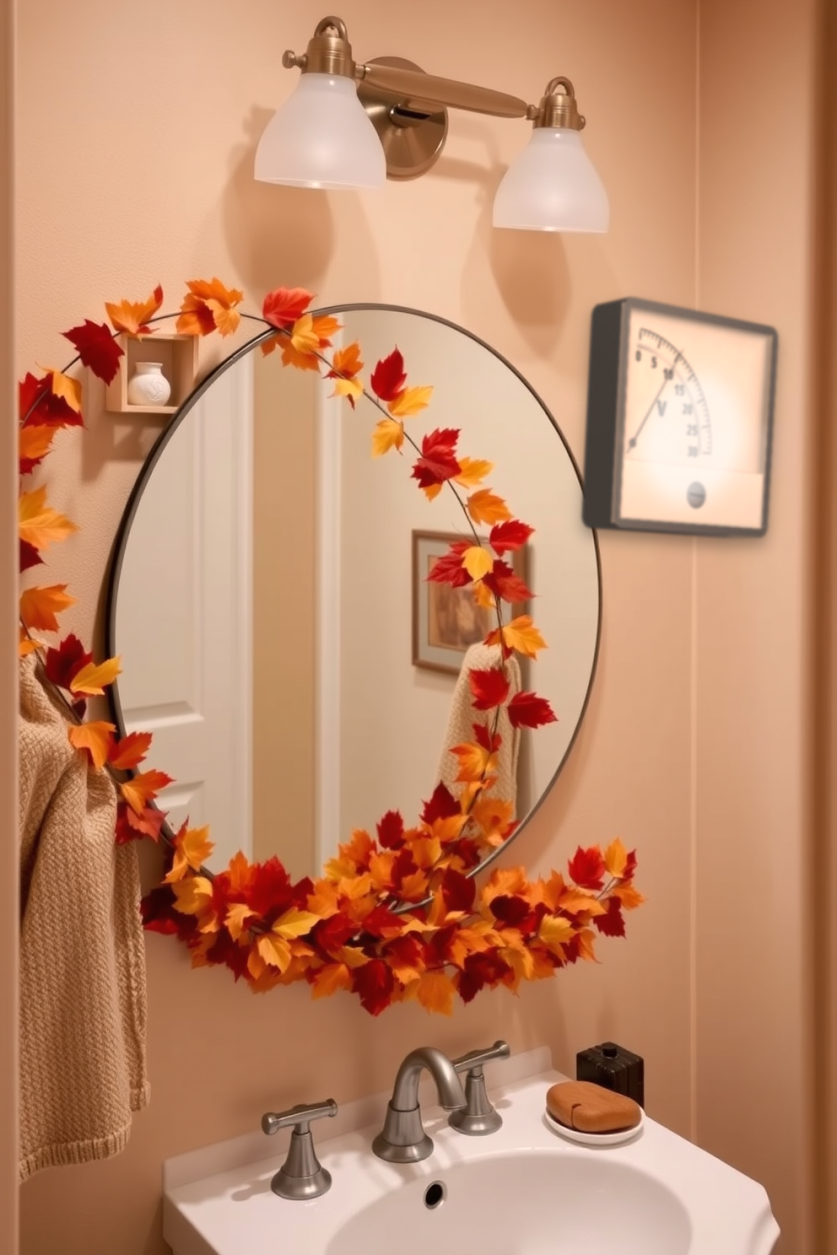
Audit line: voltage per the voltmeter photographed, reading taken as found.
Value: 10 V
